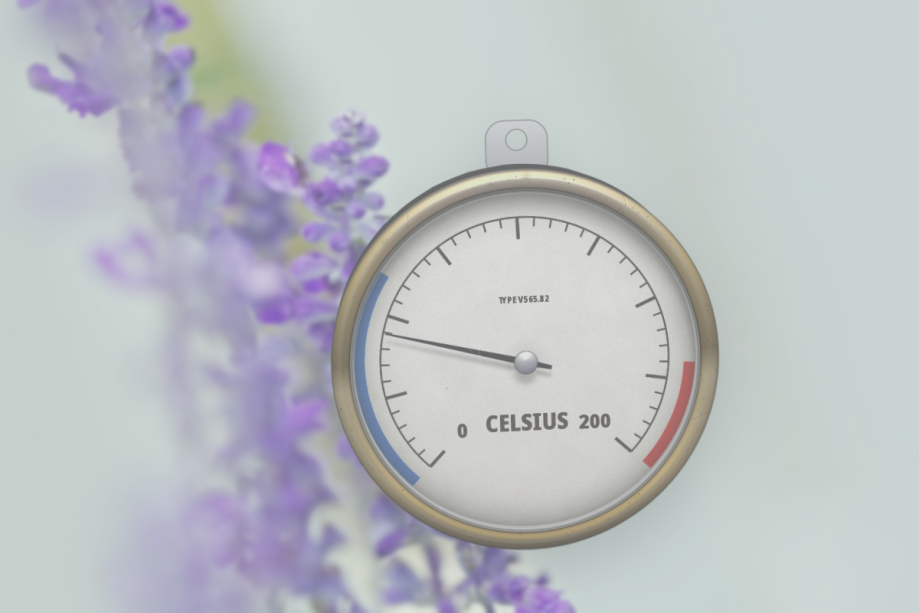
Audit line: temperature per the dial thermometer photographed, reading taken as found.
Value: 45 °C
